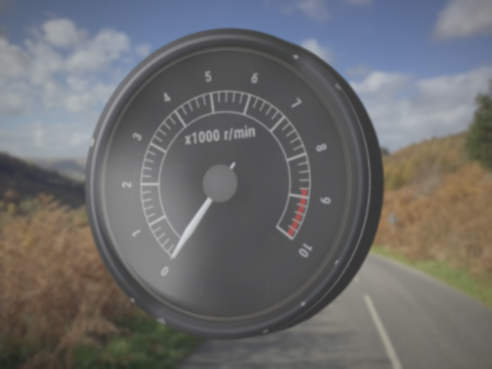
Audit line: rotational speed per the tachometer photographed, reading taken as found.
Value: 0 rpm
